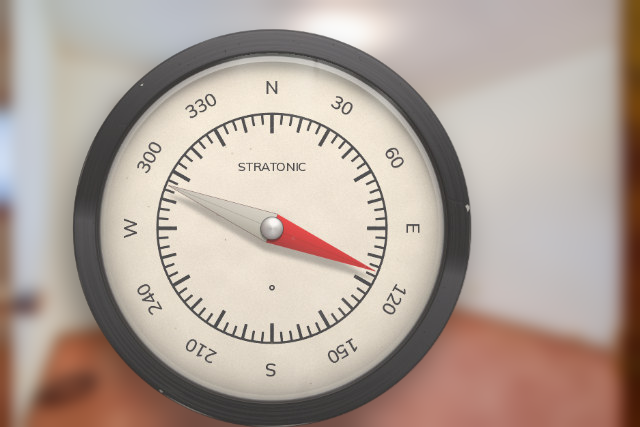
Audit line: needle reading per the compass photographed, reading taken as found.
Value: 112.5 °
